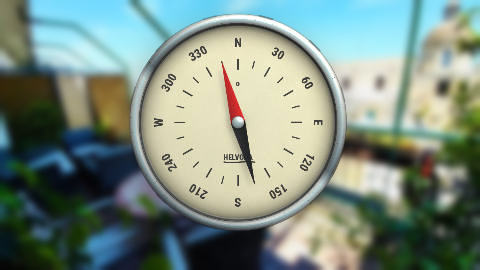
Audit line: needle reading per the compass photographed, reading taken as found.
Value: 345 °
